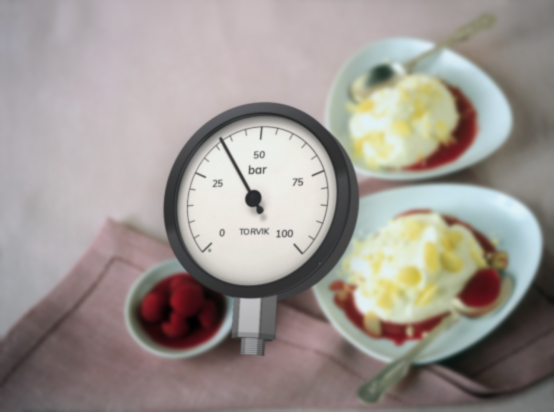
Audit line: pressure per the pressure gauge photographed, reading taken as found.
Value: 37.5 bar
